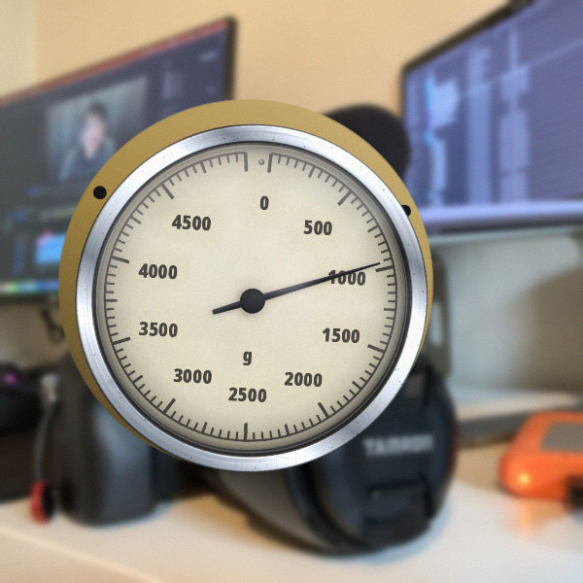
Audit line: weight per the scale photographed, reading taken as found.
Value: 950 g
